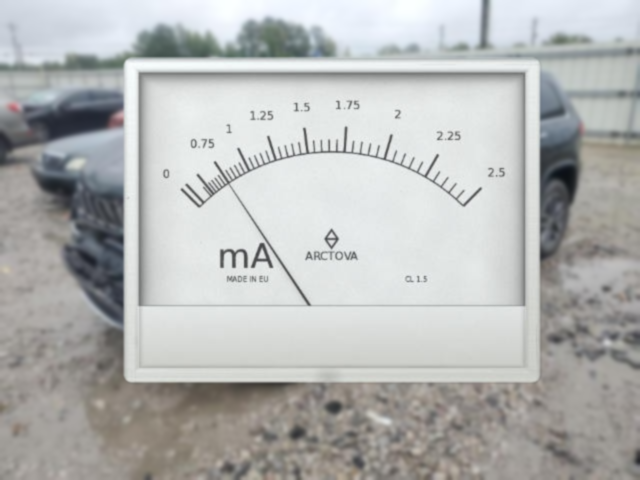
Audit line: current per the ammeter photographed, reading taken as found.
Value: 0.75 mA
